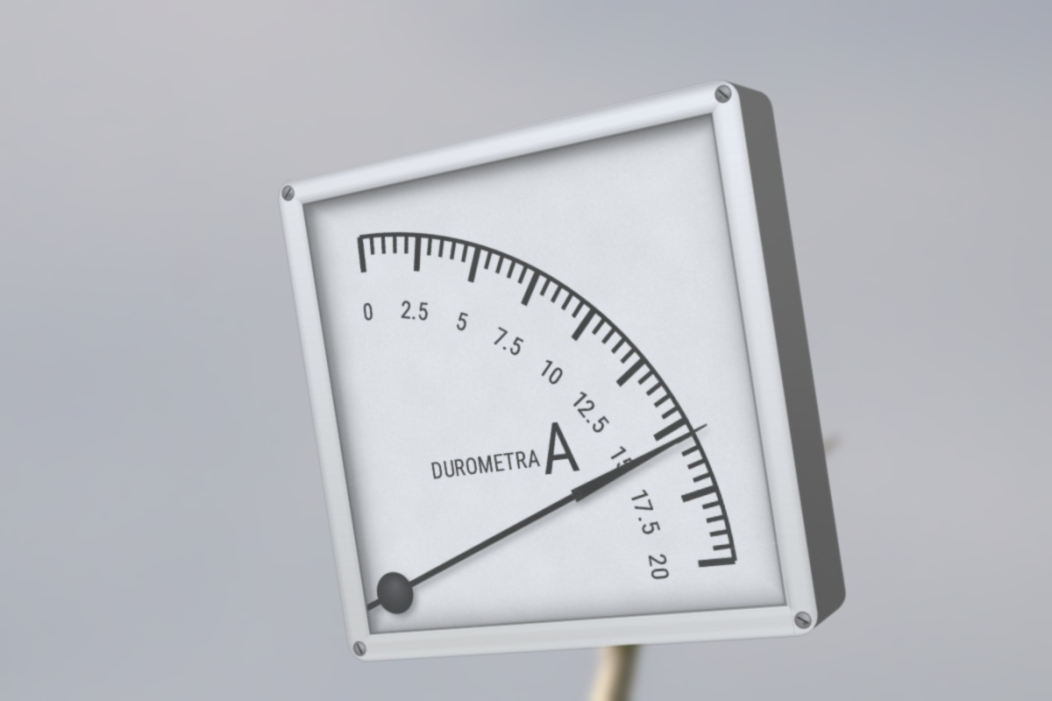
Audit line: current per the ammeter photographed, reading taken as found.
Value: 15.5 A
